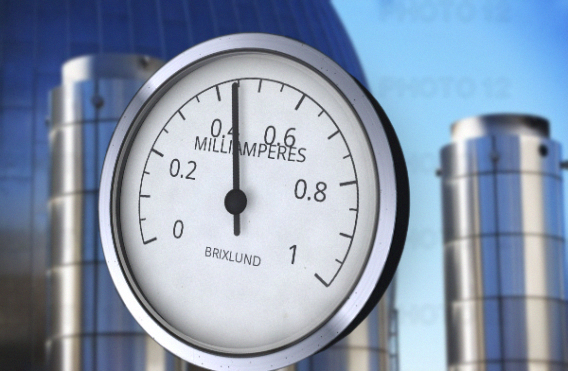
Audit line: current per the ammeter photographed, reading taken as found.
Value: 0.45 mA
